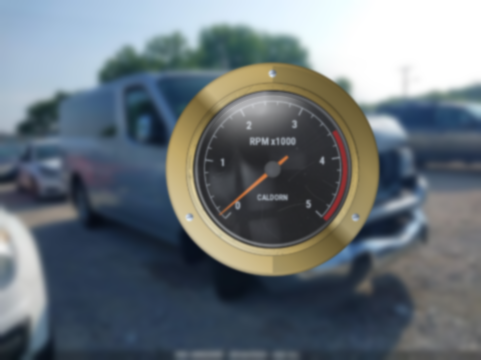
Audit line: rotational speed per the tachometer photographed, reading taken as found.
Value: 100 rpm
